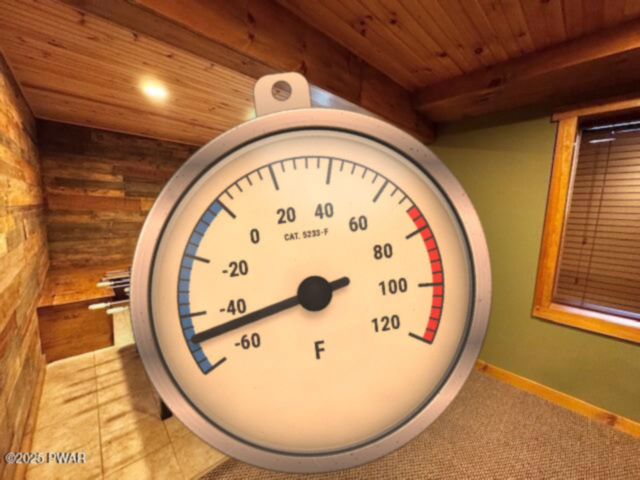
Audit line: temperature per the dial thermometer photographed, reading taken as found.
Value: -48 °F
